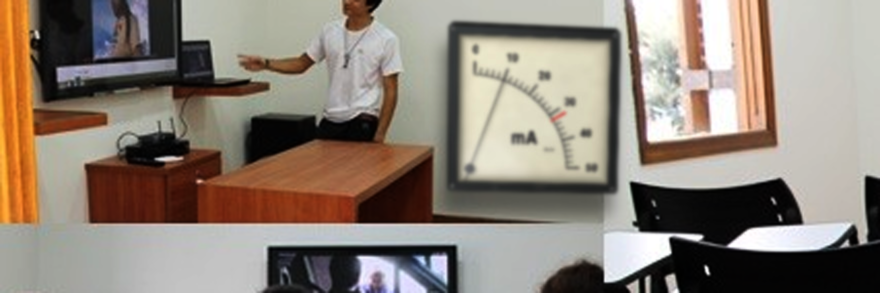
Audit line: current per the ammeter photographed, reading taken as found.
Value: 10 mA
